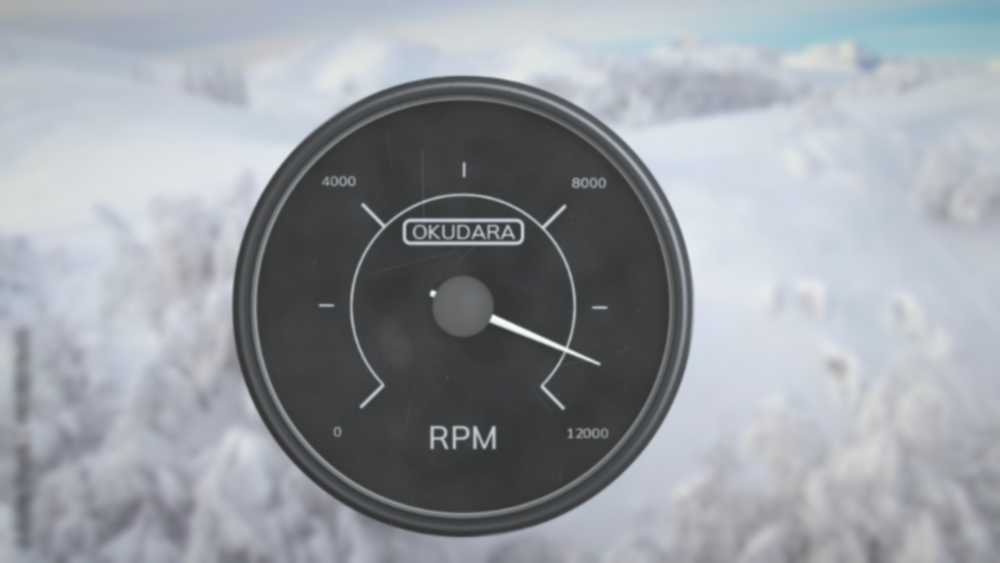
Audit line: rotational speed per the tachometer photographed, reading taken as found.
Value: 11000 rpm
